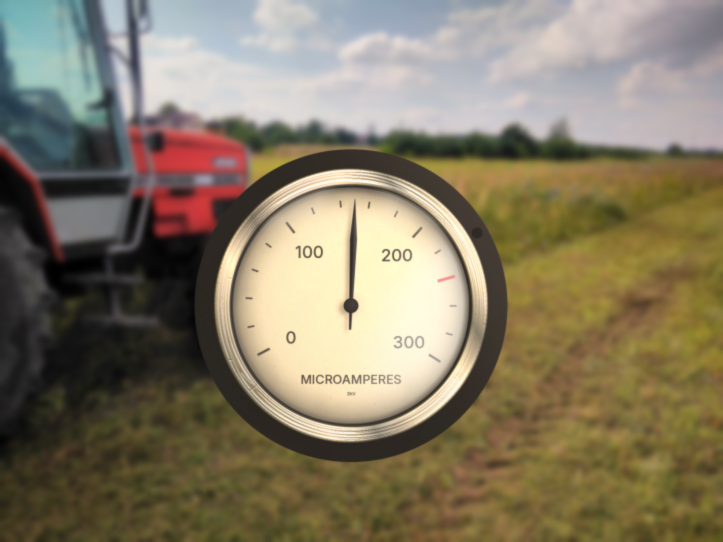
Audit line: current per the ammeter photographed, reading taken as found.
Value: 150 µA
